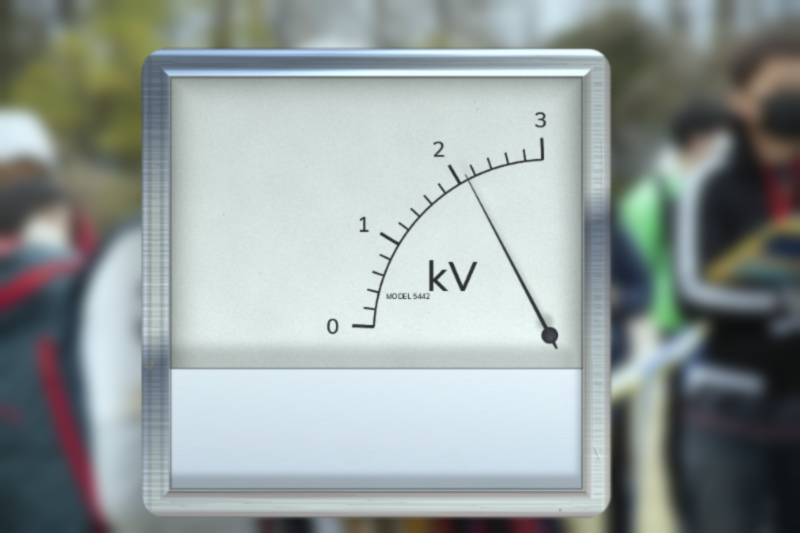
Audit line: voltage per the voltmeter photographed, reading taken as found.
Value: 2.1 kV
